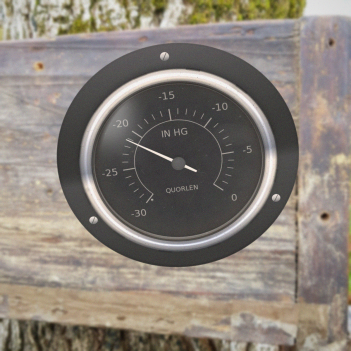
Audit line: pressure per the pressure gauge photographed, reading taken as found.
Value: -21 inHg
